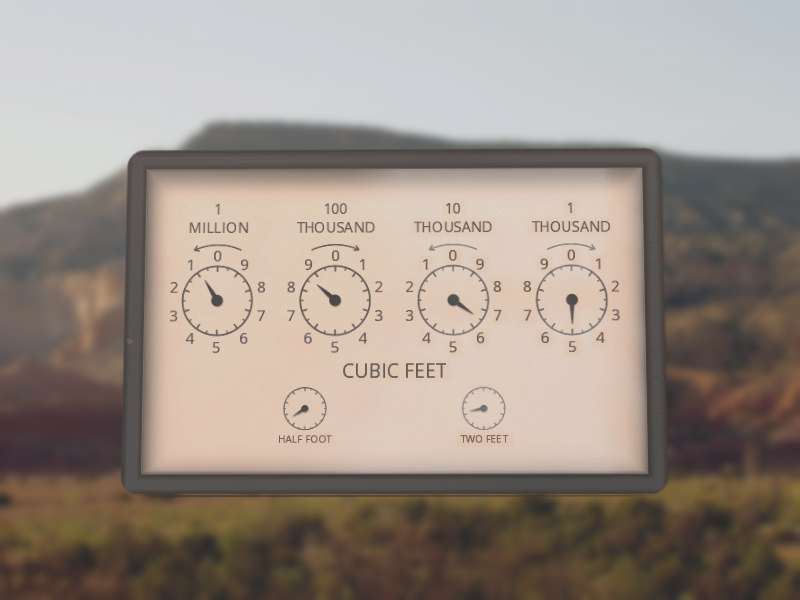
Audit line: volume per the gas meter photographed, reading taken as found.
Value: 86500 ft³
